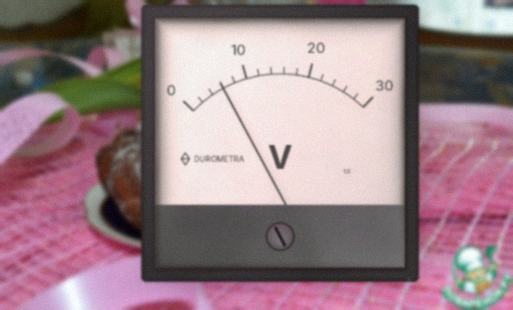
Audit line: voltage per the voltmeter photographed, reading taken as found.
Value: 6 V
